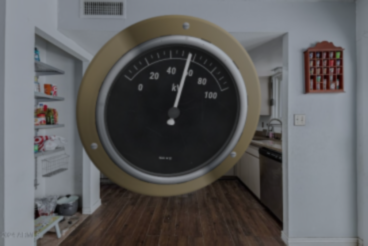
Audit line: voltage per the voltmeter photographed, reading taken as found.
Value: 55 kV
